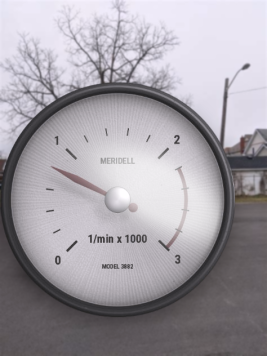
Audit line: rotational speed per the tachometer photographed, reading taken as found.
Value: 800 rpm
